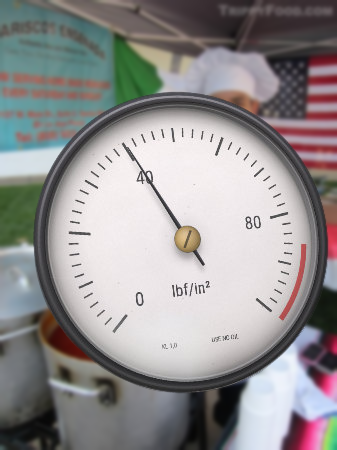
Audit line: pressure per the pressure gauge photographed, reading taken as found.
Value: 40 psi
